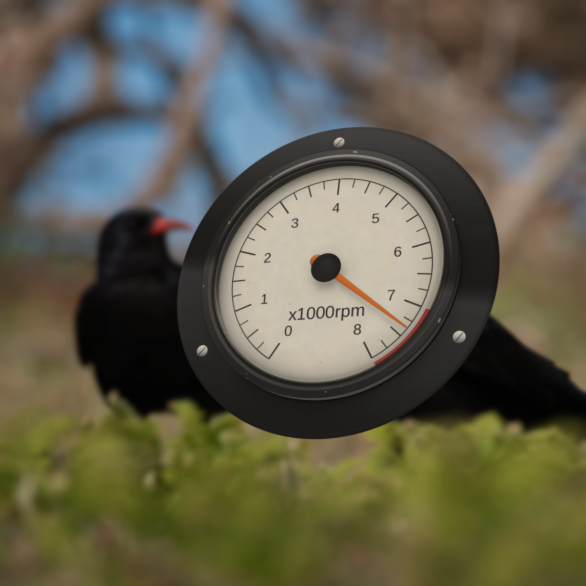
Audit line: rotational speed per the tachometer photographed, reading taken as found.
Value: 7375 rpm
